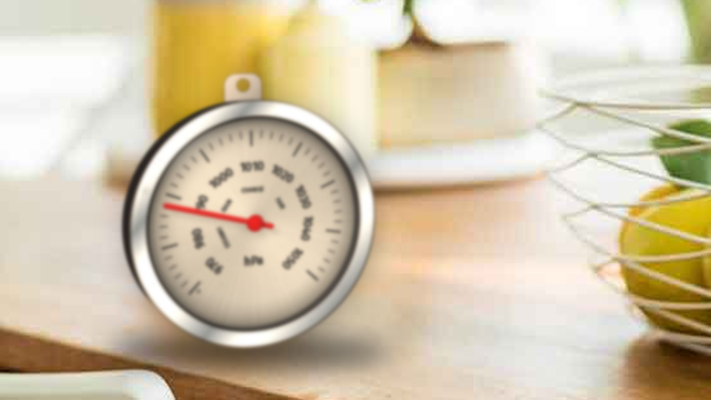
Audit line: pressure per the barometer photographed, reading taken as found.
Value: 988 hPa
